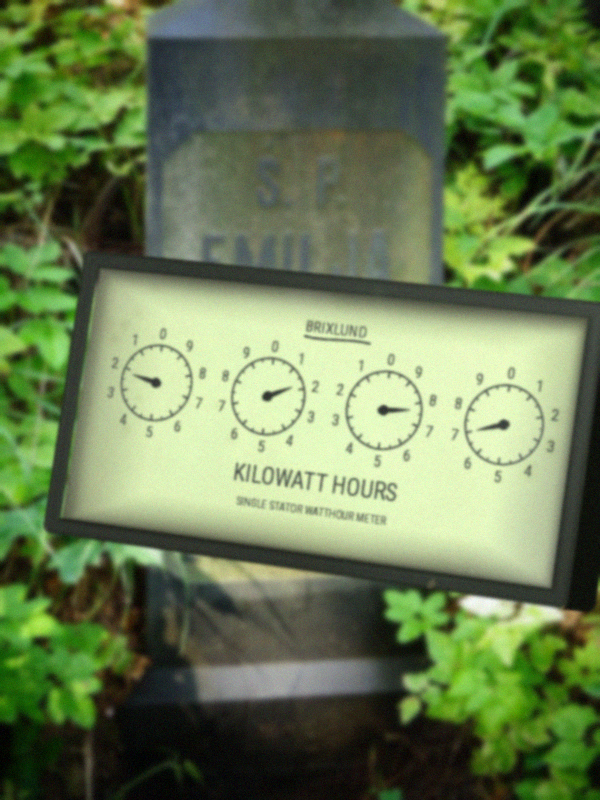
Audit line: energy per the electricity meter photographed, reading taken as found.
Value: 2177 kWh
